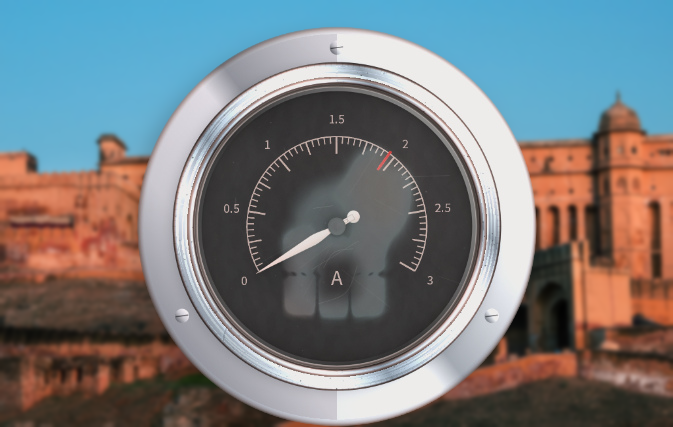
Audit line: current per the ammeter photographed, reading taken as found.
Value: 0 A
